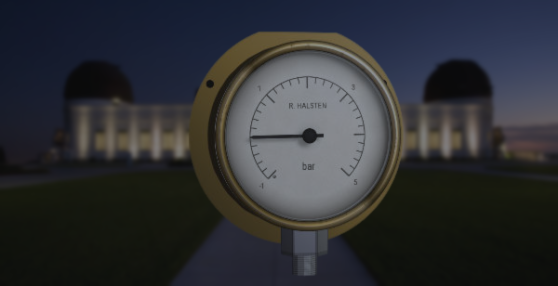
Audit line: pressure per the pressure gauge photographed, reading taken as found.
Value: 0 bar
